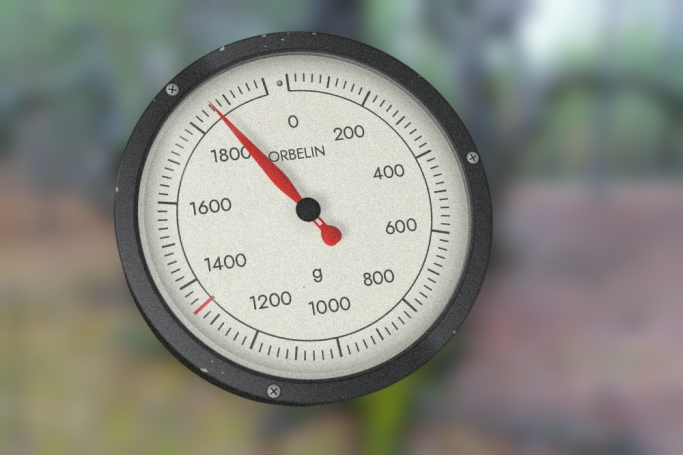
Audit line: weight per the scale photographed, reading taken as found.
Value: 1860 g
